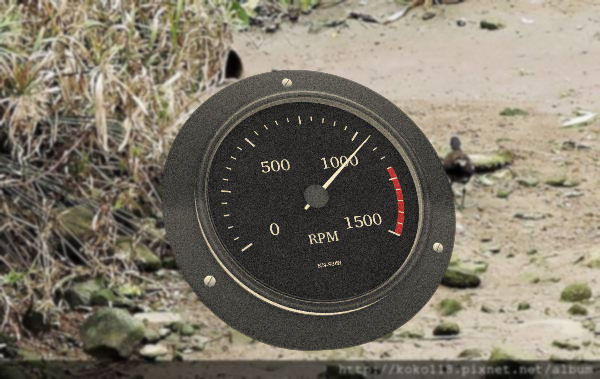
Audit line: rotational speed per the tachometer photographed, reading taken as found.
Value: 1050 rpm
